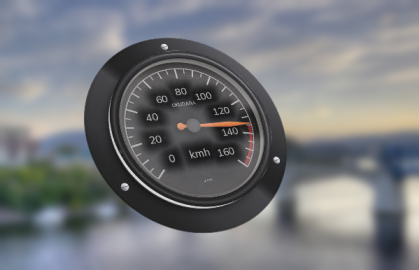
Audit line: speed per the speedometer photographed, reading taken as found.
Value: 135 km/h
